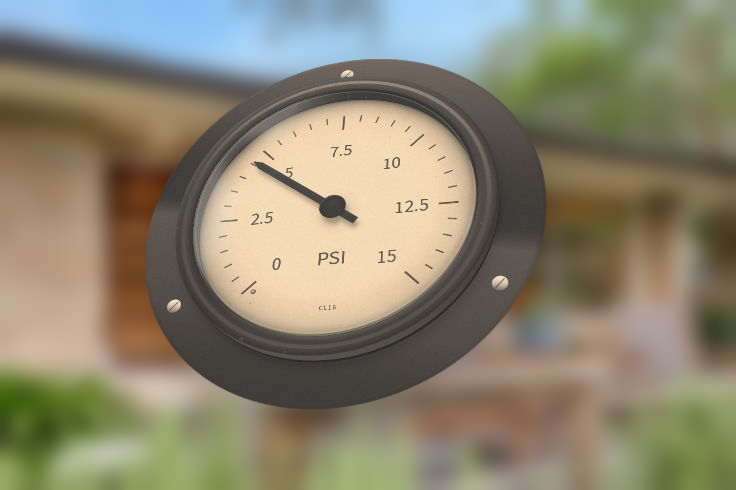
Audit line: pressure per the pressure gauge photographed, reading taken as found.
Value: 4.5 psi
